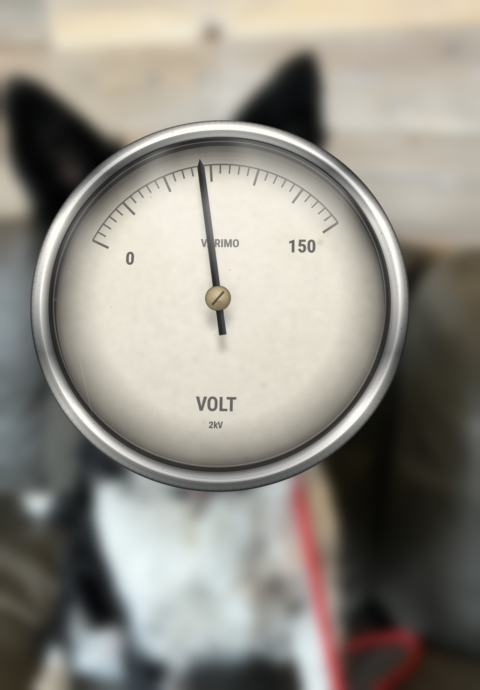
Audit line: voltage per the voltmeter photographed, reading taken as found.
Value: 70 V
